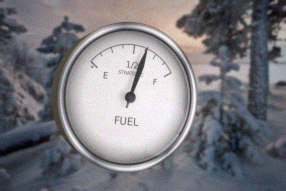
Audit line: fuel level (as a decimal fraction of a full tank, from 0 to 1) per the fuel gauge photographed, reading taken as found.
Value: 0.625
